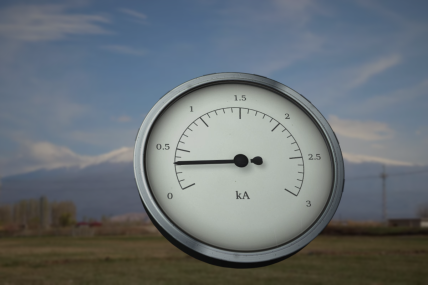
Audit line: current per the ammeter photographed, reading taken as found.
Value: 0.3 kA
